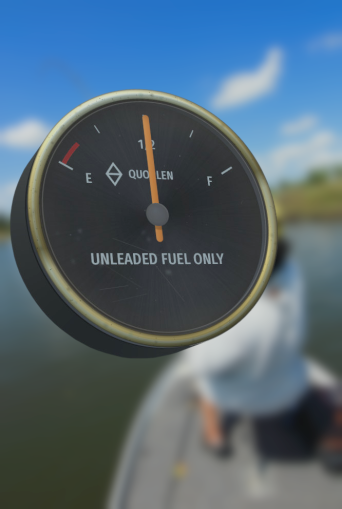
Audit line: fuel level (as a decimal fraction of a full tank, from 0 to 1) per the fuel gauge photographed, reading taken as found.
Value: 0.5
